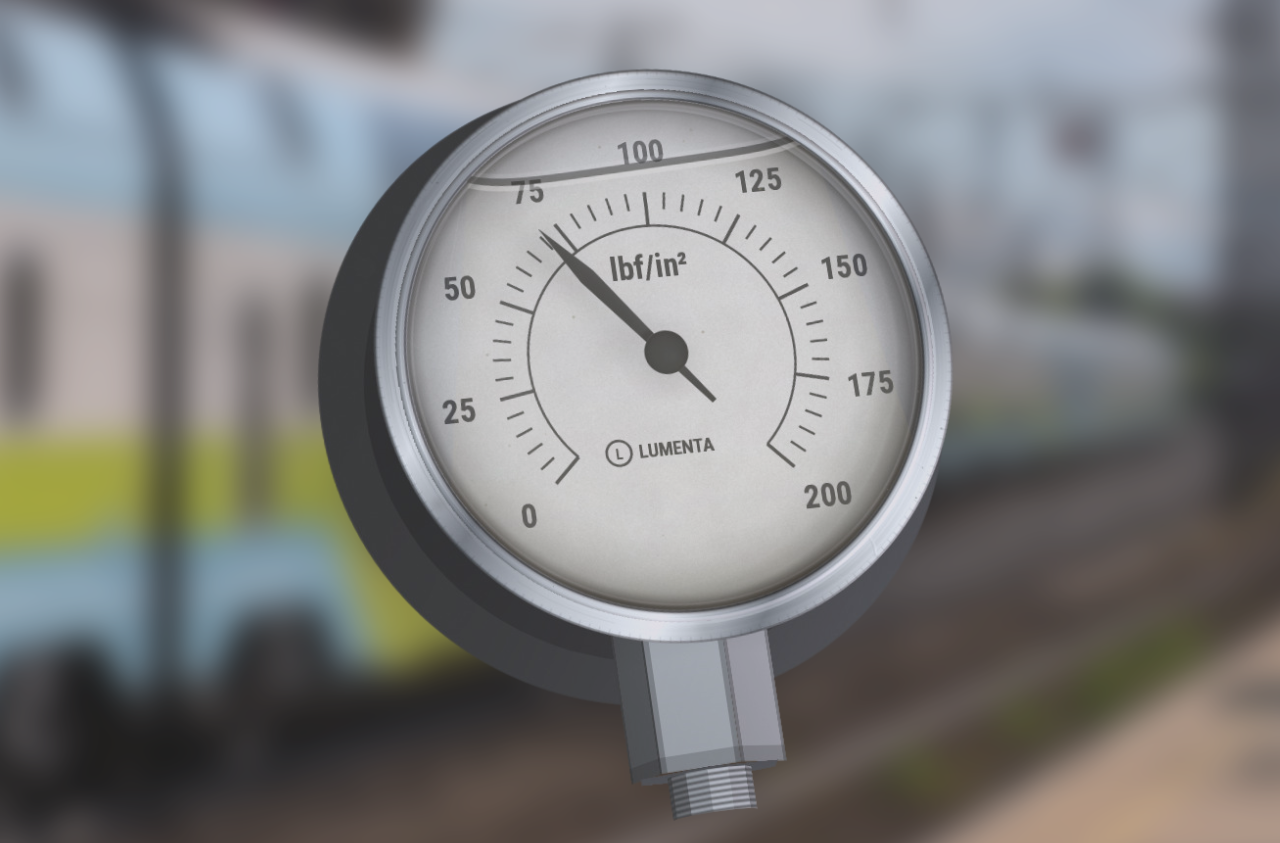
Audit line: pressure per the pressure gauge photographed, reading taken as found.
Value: 70 psi
